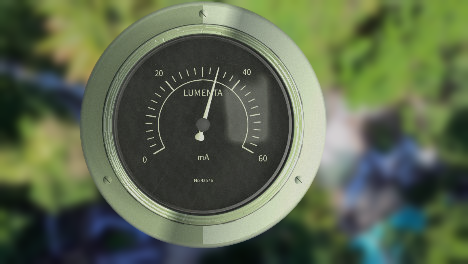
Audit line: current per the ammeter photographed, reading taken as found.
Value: 34 mA
